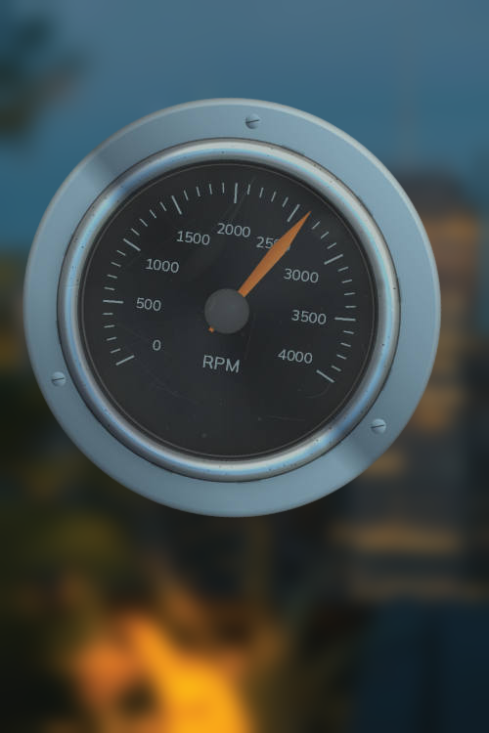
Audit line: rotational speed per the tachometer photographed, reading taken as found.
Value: 2600 rpm
